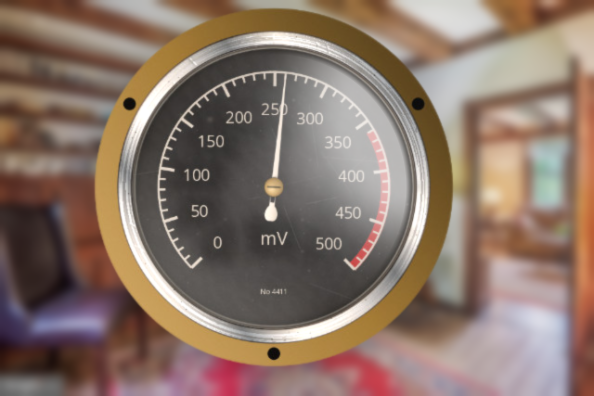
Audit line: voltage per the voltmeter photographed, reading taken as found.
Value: 260 mV
